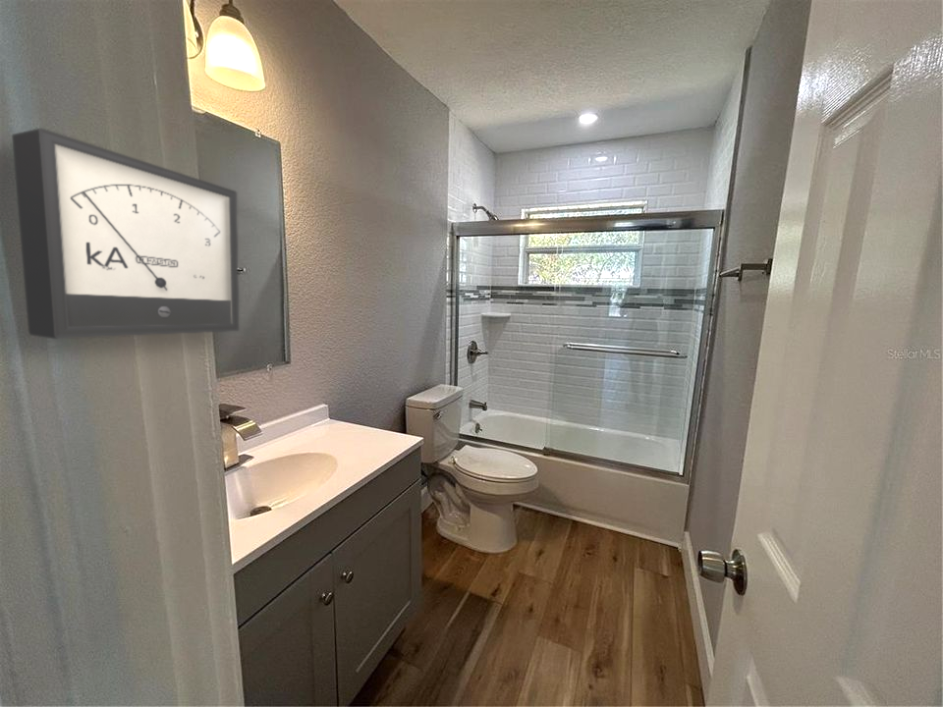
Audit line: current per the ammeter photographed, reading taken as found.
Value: 0.2 kA
